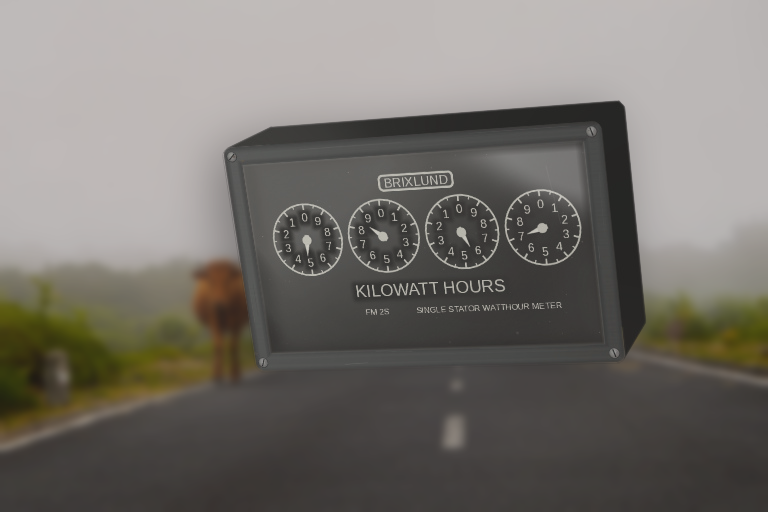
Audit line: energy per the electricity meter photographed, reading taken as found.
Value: 4857 kWh
